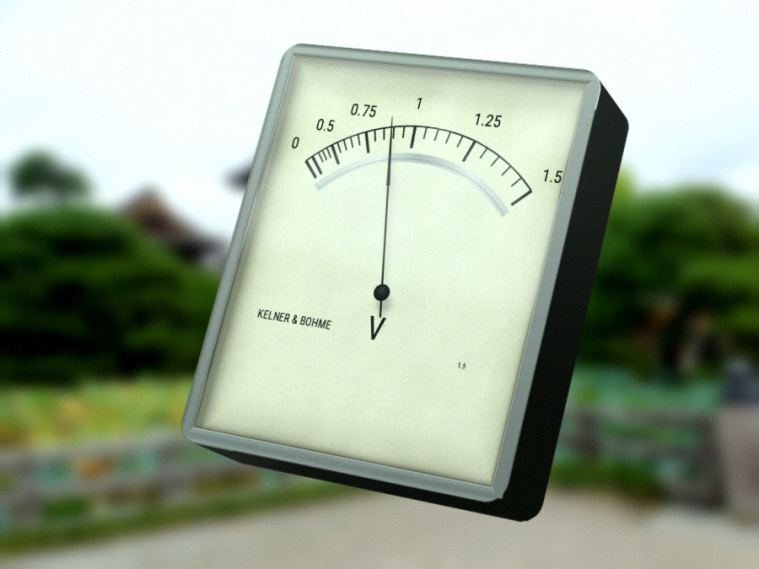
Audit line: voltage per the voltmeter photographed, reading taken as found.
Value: 0.9 V
